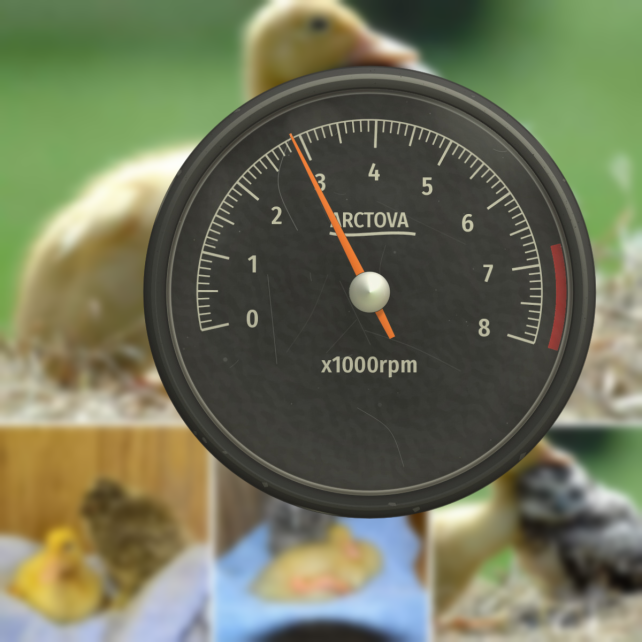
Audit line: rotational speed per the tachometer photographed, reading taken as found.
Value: 2900 rpm
